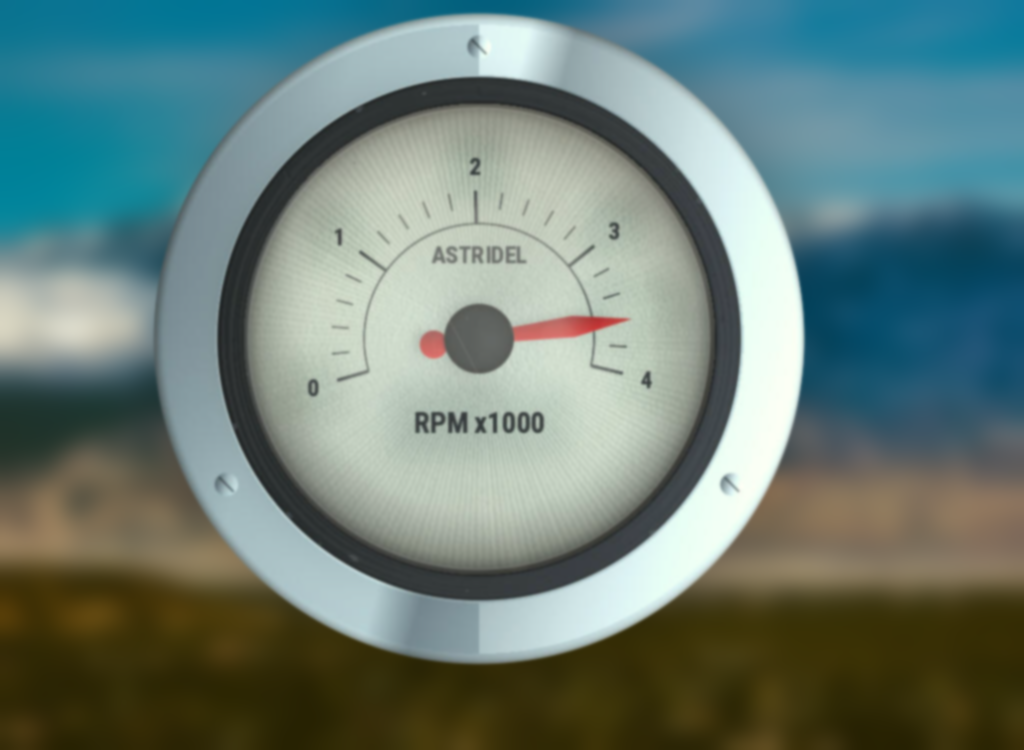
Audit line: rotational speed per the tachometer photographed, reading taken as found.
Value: 3600 rpm
